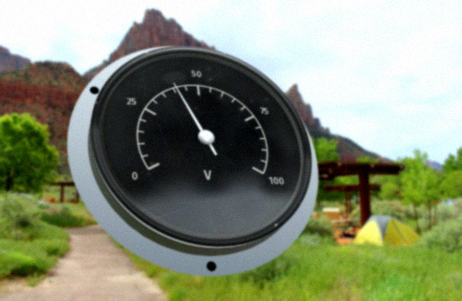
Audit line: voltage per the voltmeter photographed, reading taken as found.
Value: 40 V
